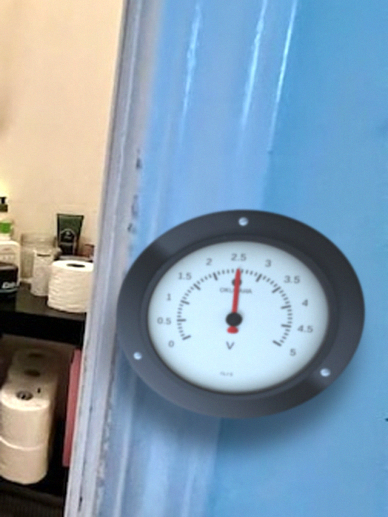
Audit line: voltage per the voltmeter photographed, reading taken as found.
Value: 2.5 V
